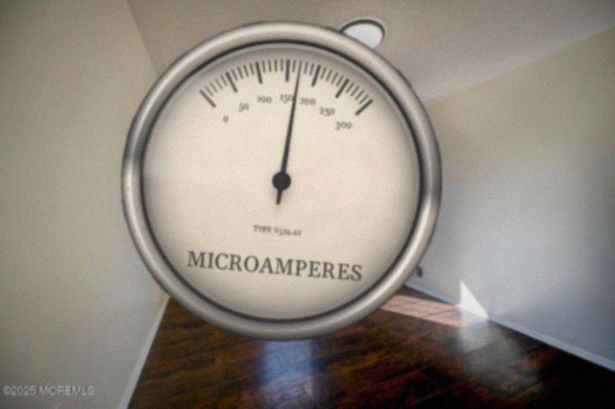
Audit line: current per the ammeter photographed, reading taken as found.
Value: 170 µA
